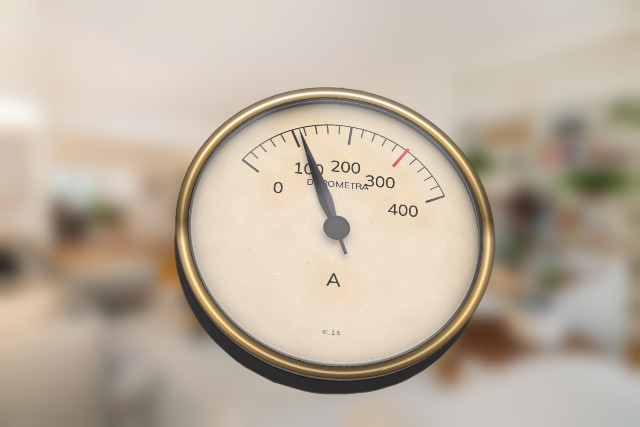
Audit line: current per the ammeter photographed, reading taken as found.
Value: 110 A
